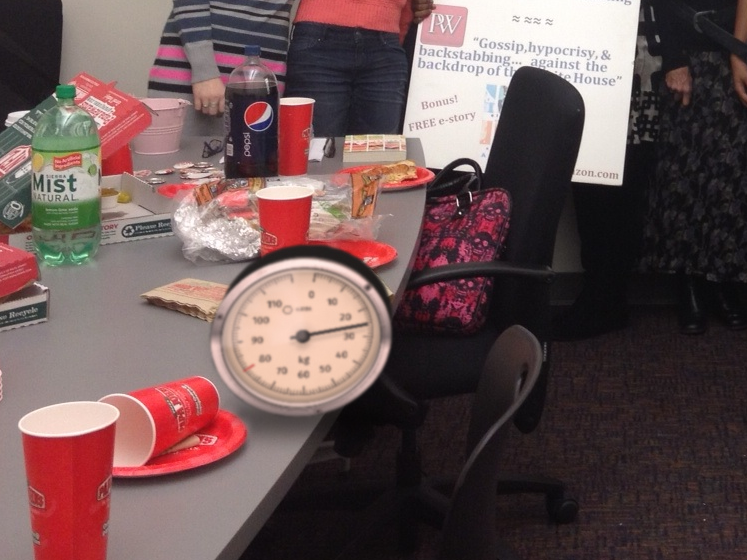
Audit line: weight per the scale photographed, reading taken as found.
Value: 25 kg
